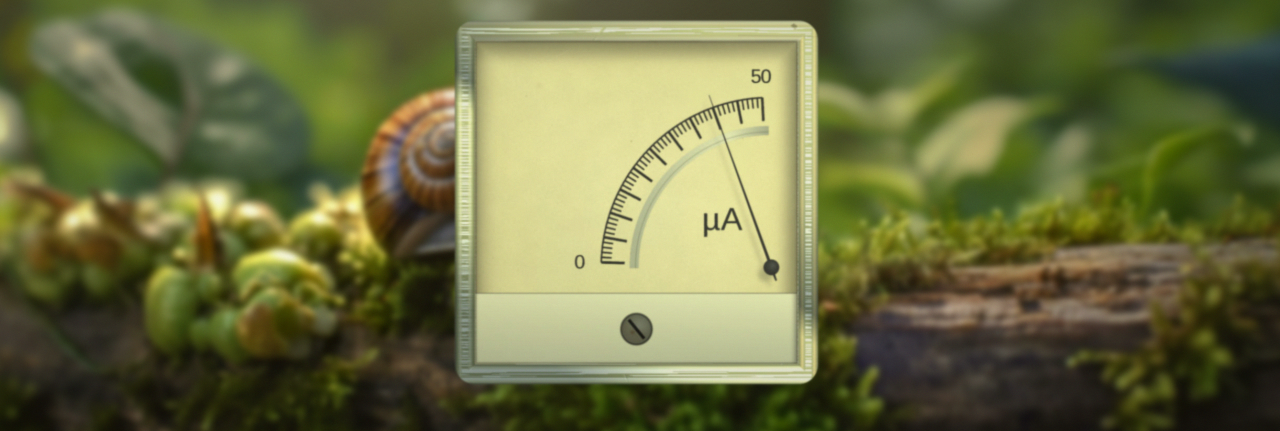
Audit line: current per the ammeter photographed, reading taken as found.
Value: 40 µA
